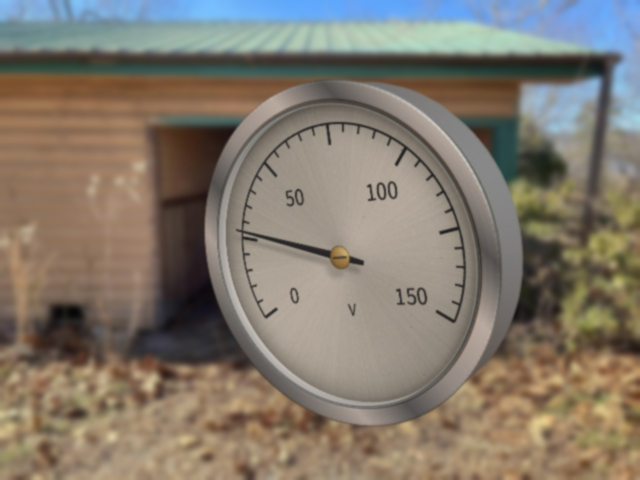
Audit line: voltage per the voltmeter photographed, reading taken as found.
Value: 27.5 V
